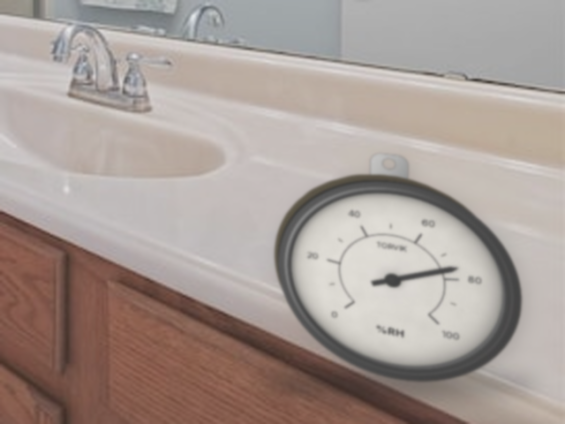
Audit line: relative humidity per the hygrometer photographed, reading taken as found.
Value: 75 %
